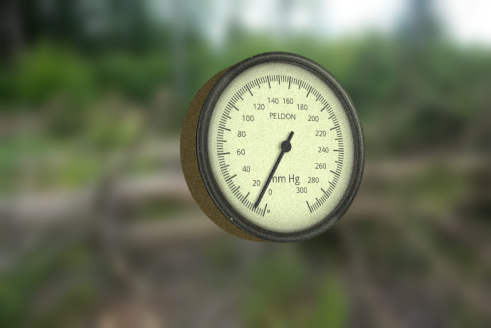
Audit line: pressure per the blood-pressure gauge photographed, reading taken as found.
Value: 10 mmHg
